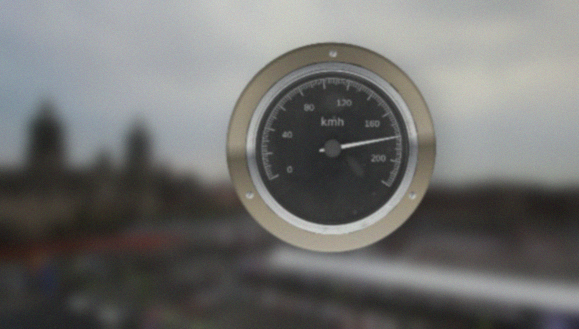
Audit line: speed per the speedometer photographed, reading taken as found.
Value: 180 km/h
